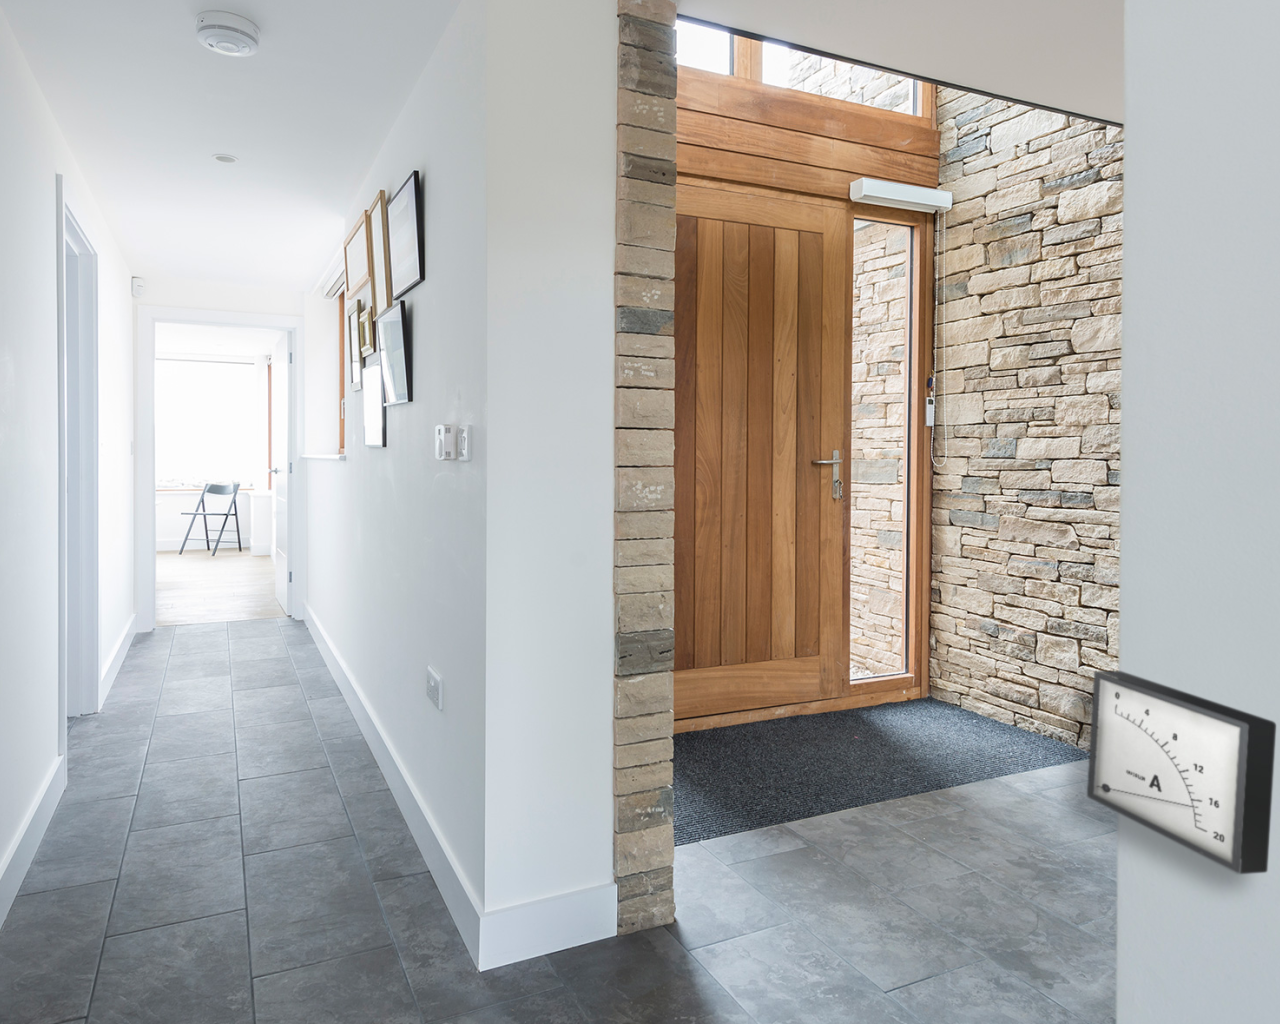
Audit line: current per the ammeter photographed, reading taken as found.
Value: 17 A
